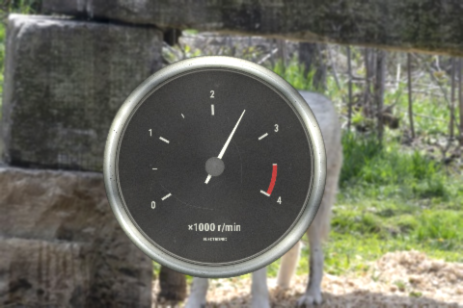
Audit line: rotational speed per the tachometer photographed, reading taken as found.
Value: 2500 rpm
